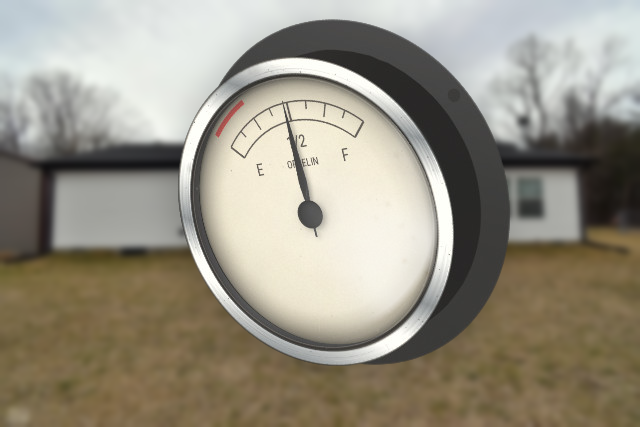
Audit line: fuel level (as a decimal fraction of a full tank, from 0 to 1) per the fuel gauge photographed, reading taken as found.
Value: 0.5
